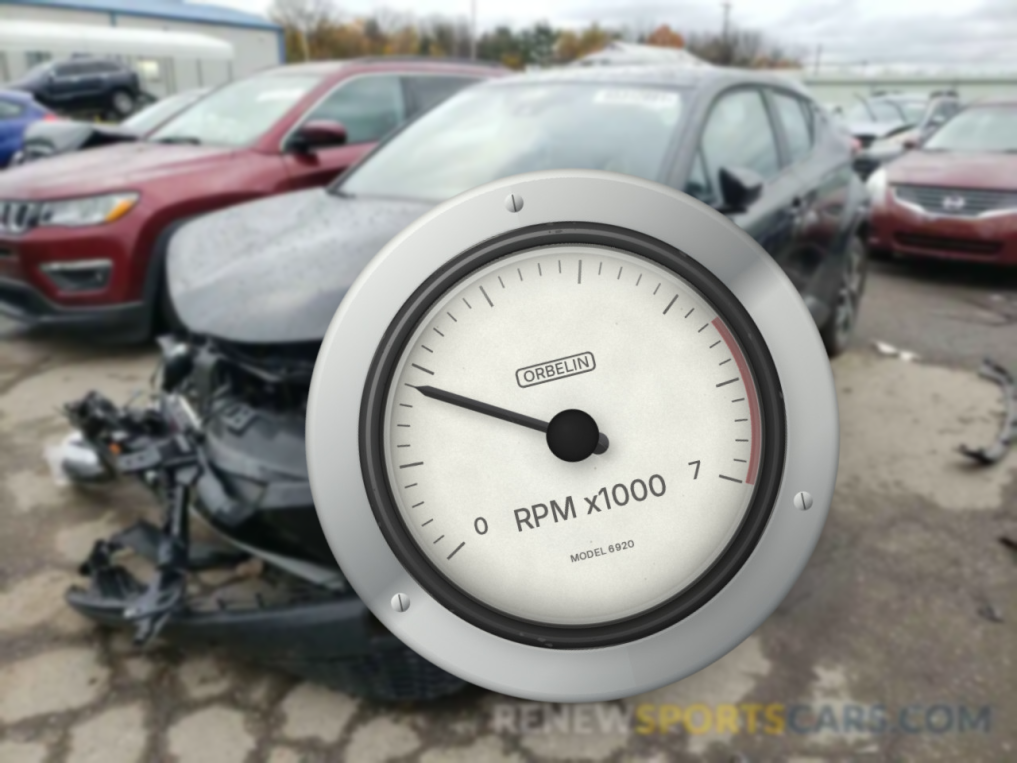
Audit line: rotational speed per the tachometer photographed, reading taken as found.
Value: 1800 rpm
